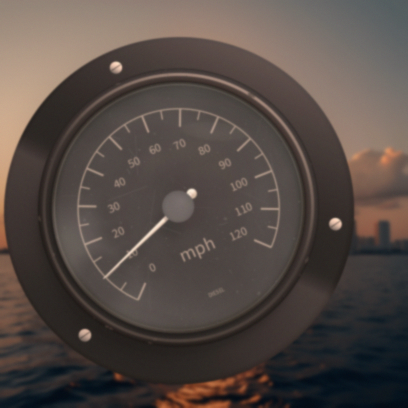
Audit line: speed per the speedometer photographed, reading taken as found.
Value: 10 mph
